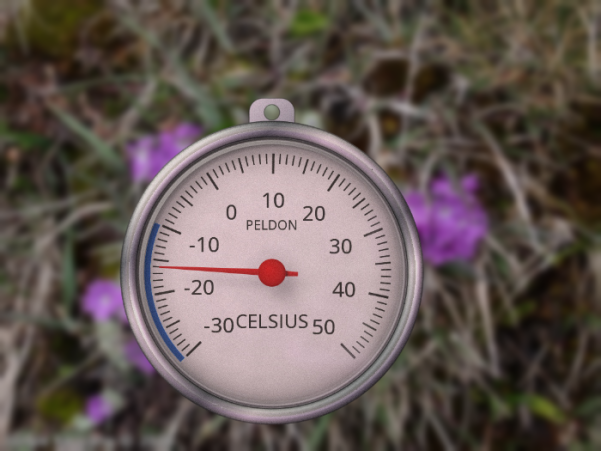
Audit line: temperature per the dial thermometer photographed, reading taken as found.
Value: -16 °C
